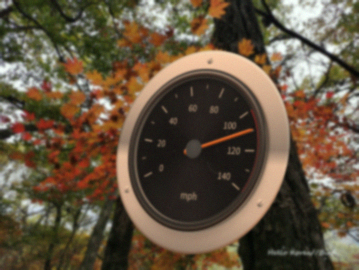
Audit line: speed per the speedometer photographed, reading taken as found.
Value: 110 mph
